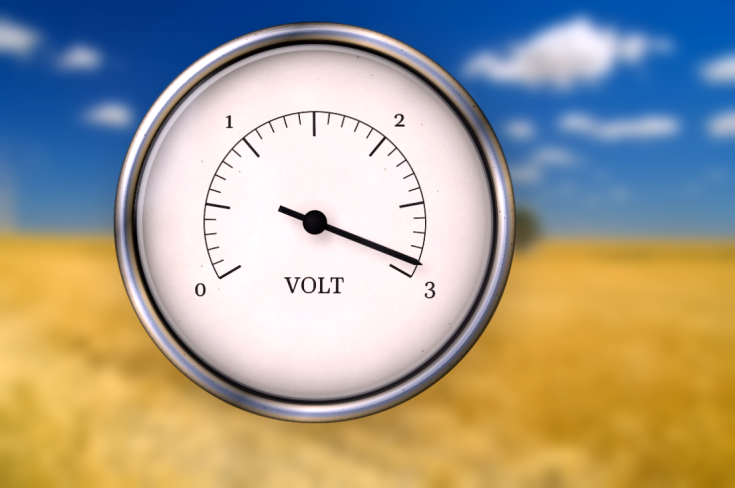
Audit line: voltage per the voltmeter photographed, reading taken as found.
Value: 2.9 V
